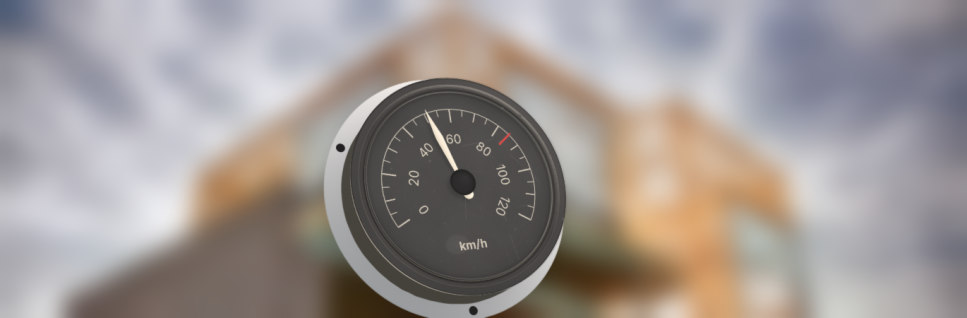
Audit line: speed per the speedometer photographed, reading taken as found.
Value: 50 km/h
